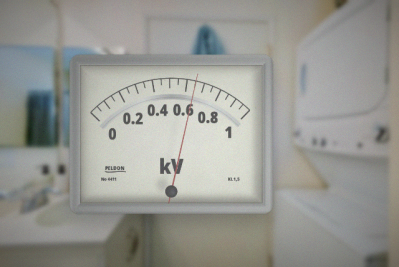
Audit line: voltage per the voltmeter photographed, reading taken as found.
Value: 0.65 kV
